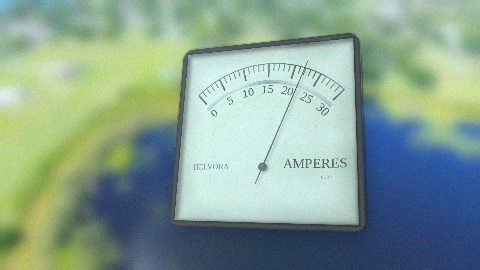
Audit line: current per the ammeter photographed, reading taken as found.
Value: 22 A
